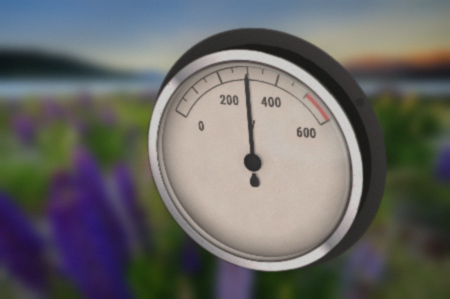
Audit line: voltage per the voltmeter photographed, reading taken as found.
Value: 300 V
